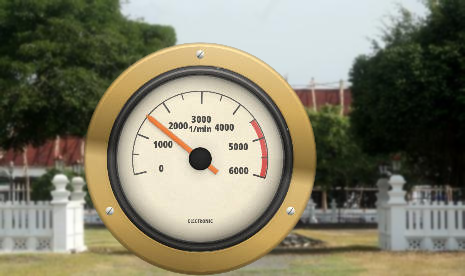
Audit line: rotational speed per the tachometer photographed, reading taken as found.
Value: 1500 rpm
